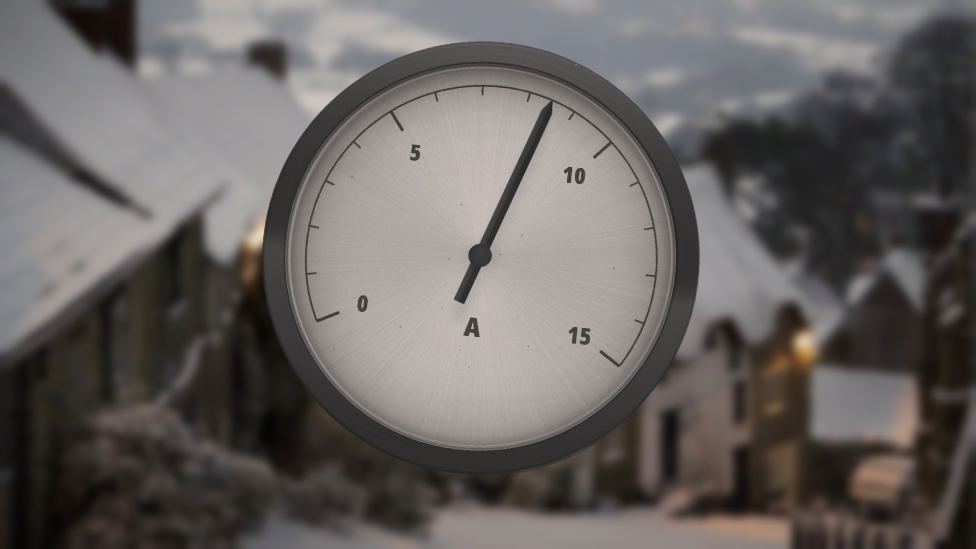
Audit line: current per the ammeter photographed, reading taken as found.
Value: 8.5 A
